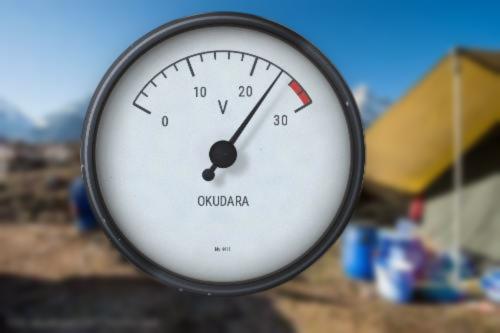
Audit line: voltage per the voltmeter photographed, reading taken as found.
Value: 24 V
